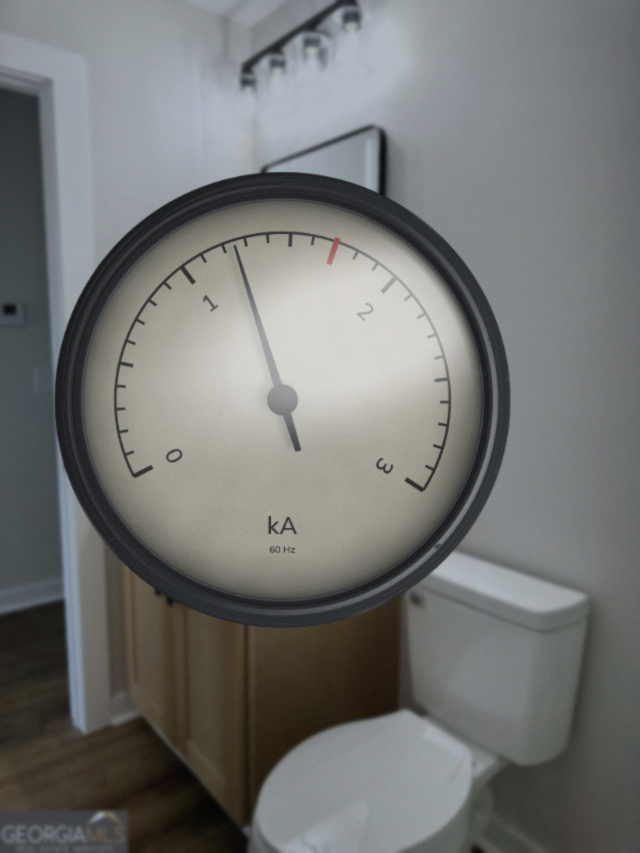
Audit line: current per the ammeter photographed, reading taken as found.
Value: 1.25 kA
